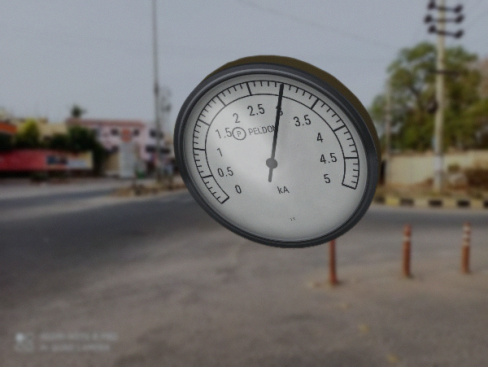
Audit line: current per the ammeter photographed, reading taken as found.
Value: 3 kA
